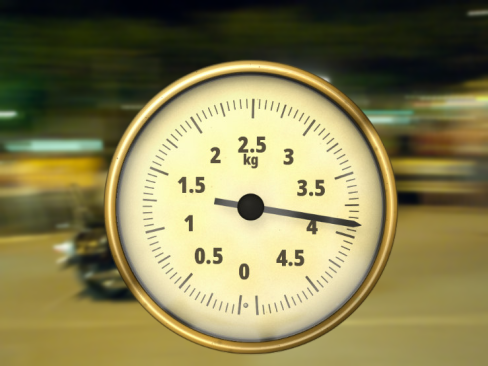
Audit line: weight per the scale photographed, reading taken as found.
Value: 3.9 kg
